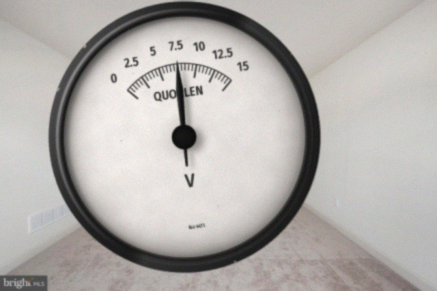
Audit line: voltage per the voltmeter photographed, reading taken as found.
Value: 7.5 V
